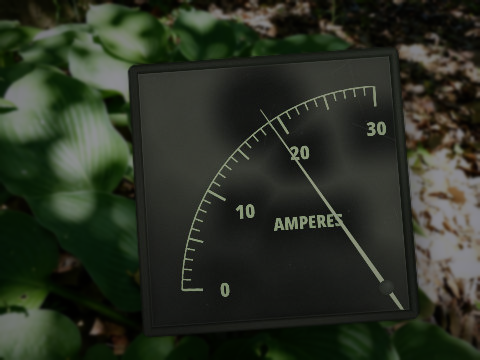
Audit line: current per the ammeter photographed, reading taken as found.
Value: 19 A
